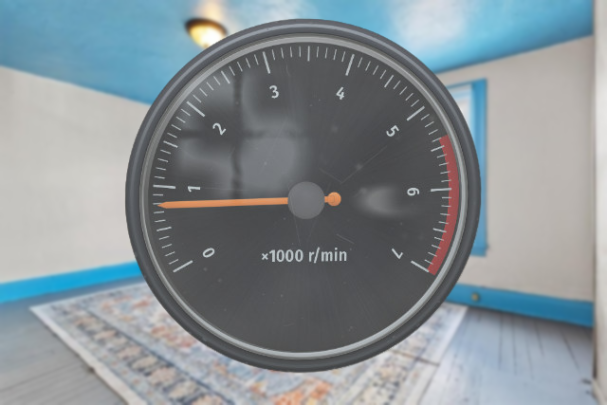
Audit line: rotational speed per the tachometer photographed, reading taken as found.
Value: 800 rpm
